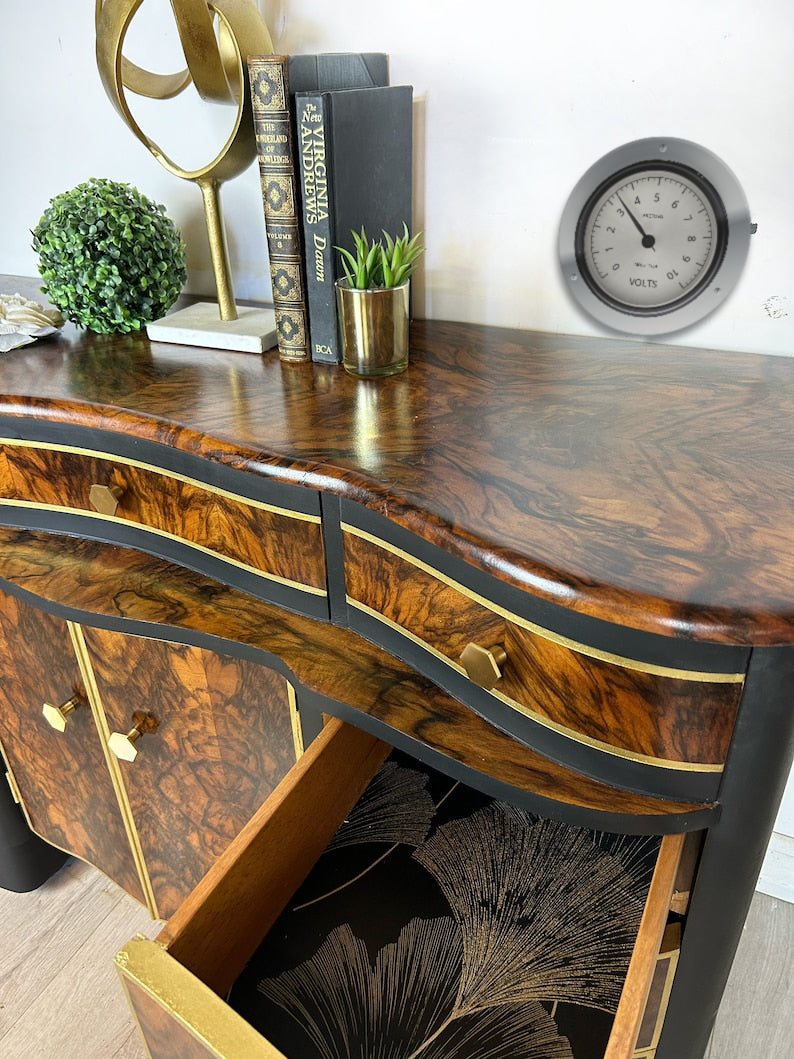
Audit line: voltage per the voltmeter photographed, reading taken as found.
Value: 3.4 V
